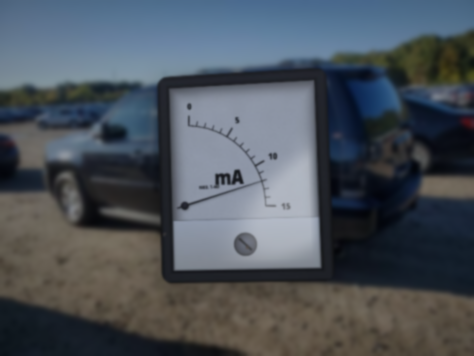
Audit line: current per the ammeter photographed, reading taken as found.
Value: 12 mA
